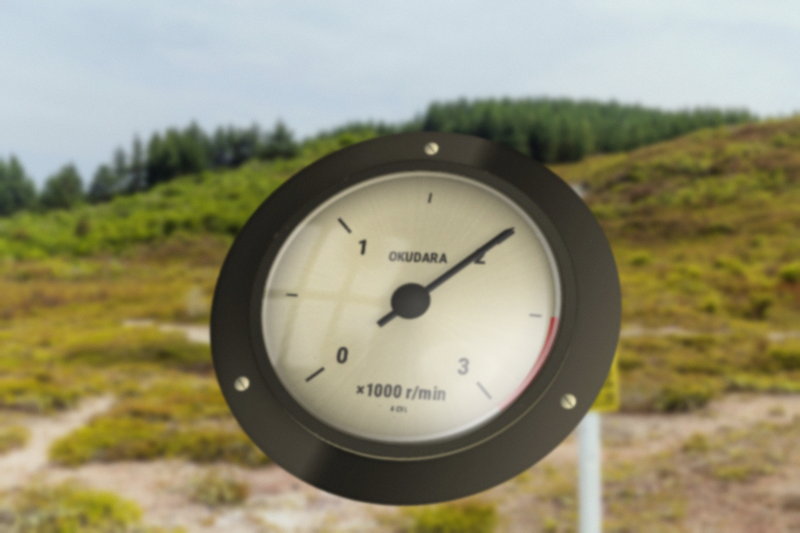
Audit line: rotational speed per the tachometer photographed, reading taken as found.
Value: 2000 rpm
